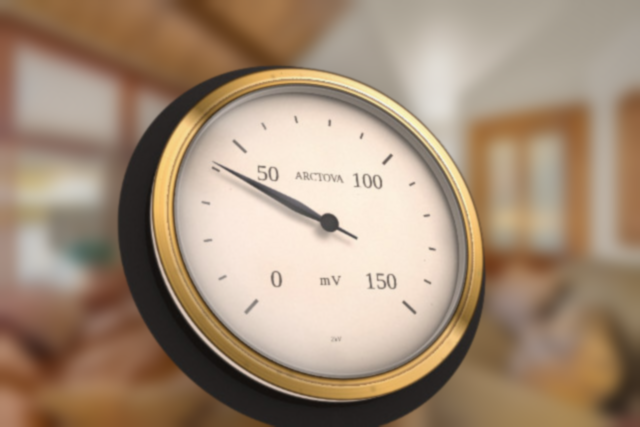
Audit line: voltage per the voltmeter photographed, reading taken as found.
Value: 40 mV
